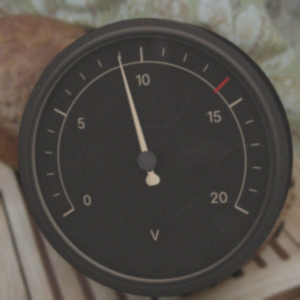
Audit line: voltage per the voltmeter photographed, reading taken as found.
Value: 9 V
